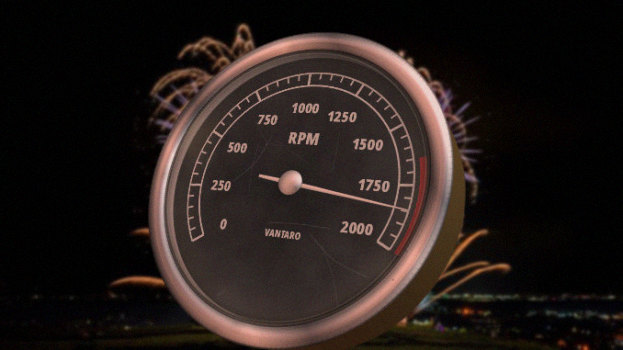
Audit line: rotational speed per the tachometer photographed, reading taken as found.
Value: 1850 rpm
